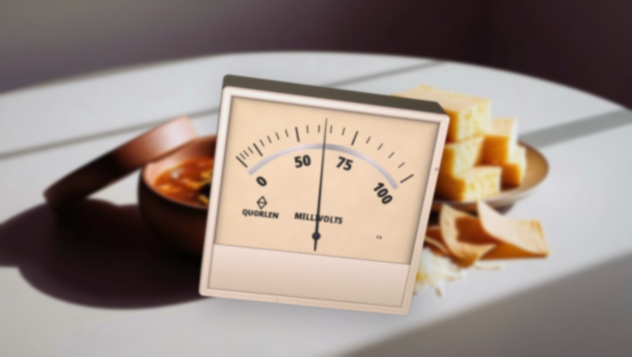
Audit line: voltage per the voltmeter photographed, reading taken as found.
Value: 62.5 mV
